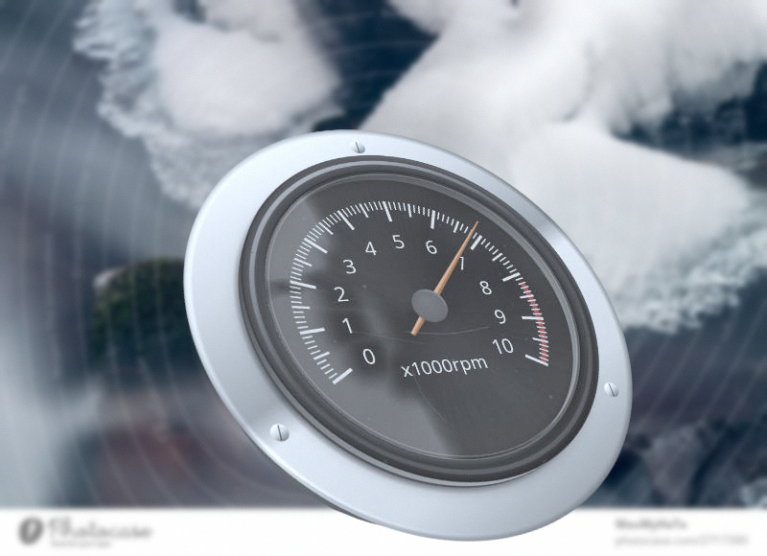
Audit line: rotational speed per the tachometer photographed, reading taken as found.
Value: 6800 rpm
